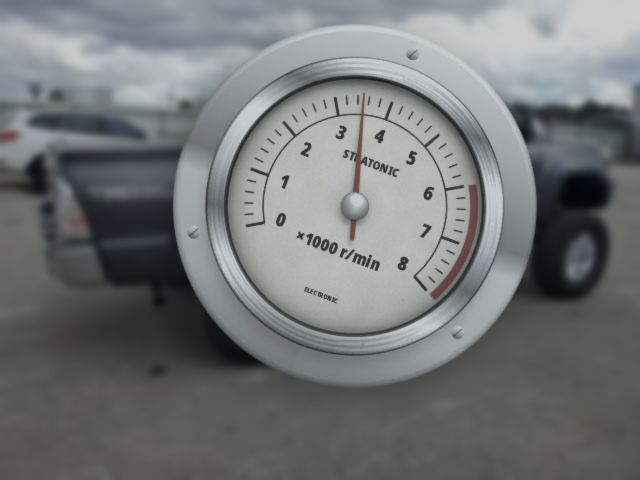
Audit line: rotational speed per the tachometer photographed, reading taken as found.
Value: 3500 rpm
